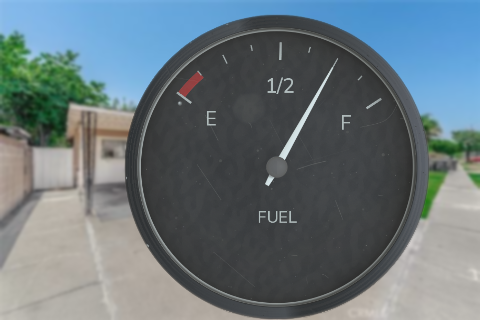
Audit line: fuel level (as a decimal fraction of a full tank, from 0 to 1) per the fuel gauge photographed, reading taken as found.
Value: 0.75
